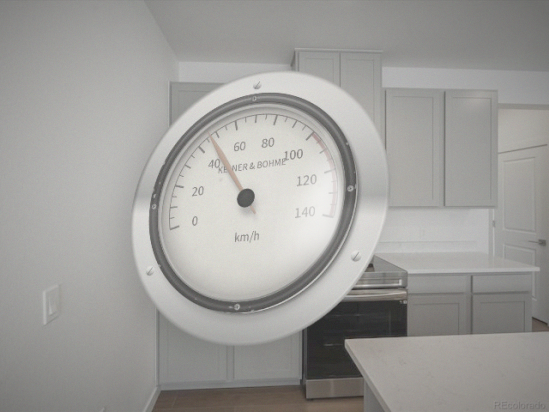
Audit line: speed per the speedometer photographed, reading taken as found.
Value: 47.5 km/h
